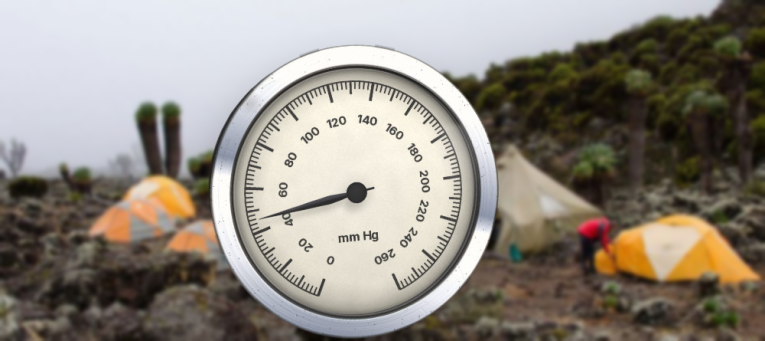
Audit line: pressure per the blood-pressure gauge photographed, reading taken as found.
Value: 46 mmHg
